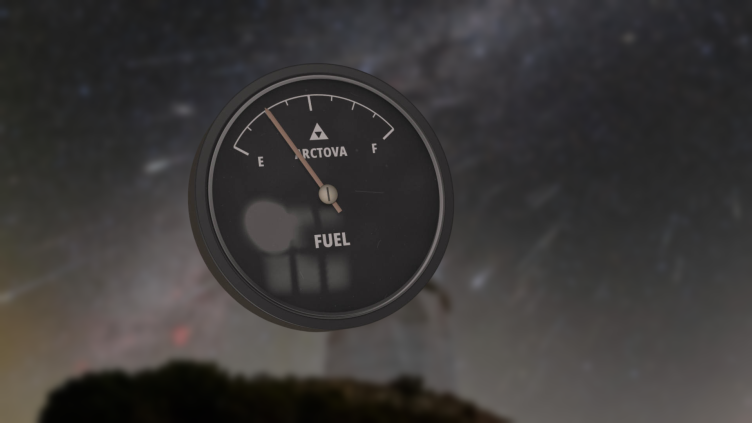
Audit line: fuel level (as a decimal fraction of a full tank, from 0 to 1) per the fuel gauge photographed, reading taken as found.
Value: 0.25
